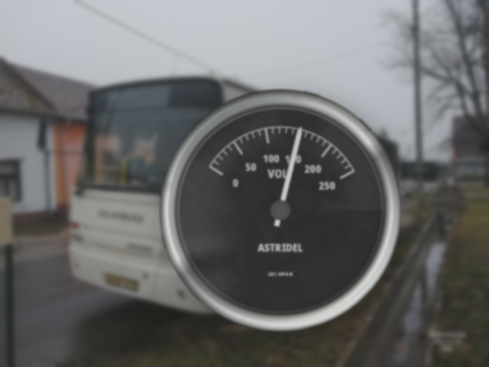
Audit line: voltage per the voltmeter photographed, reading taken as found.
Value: 150 V
